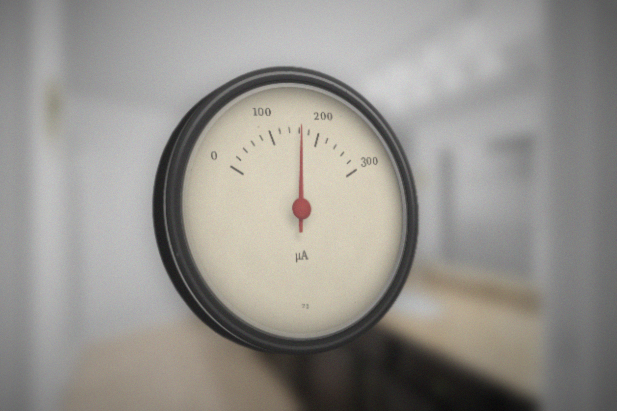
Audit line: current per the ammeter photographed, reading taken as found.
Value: 160 µA
